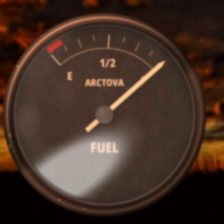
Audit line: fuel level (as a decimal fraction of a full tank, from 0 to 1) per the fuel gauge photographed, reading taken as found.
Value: 1
